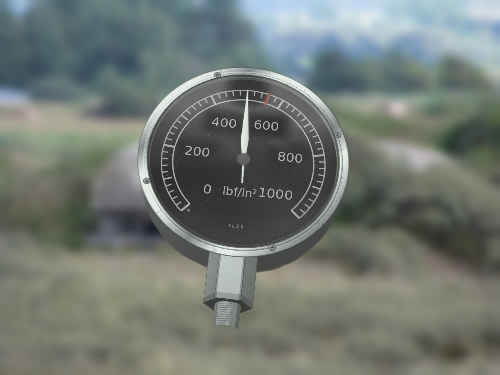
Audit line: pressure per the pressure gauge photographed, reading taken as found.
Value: 500 psi
